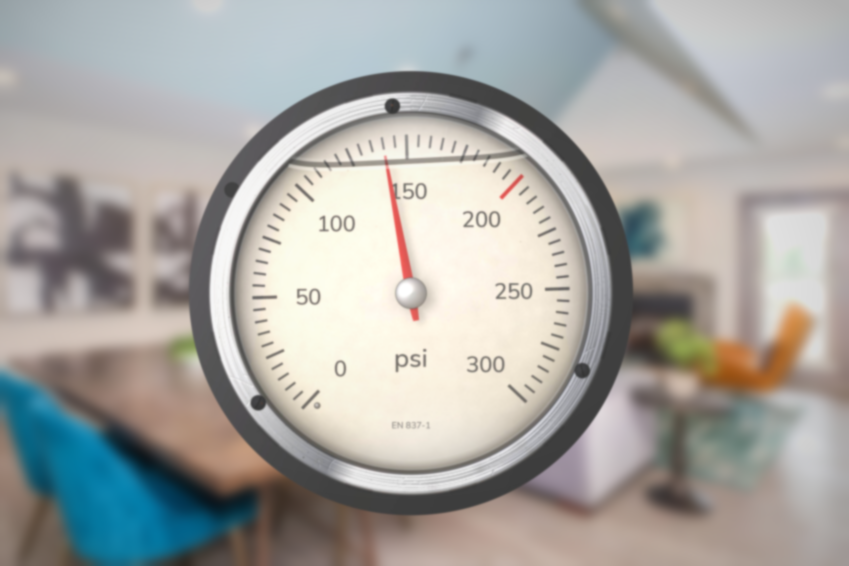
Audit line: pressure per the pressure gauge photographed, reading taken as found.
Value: 140 psi
